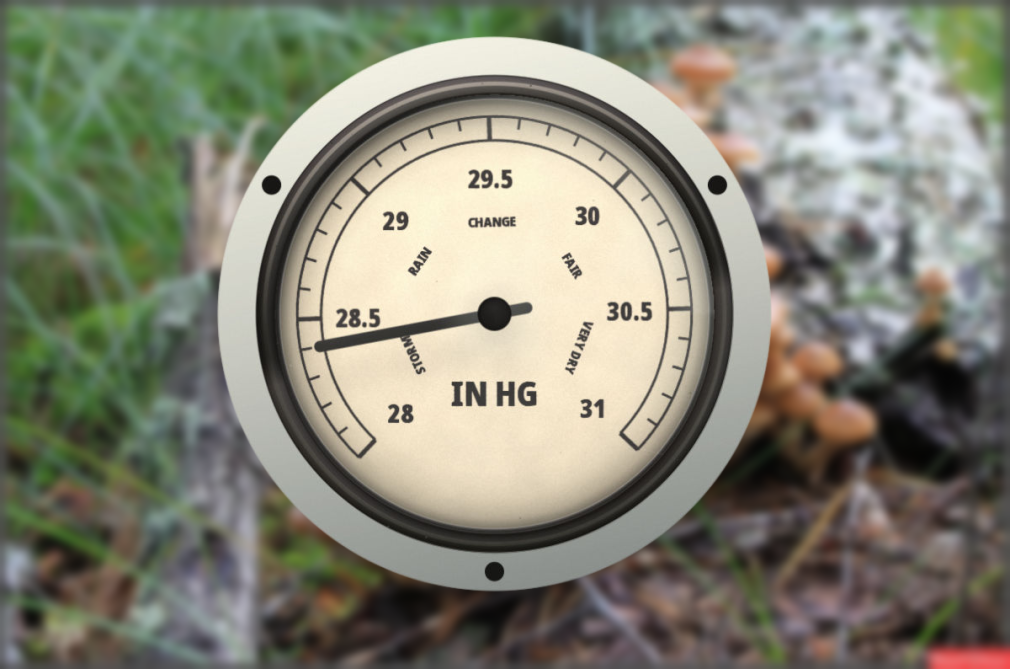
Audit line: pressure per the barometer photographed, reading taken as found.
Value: 28.4 inHg
